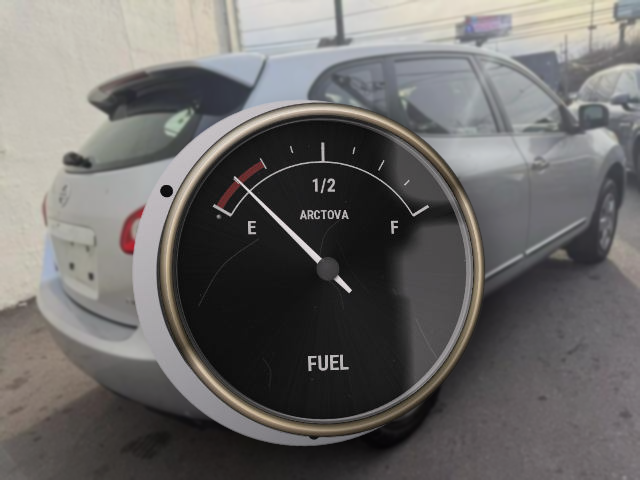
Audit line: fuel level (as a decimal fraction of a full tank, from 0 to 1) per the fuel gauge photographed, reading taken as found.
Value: 0.125
